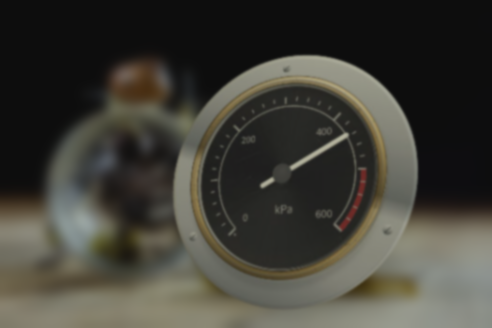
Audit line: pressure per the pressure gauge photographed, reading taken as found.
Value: 440 kPa
